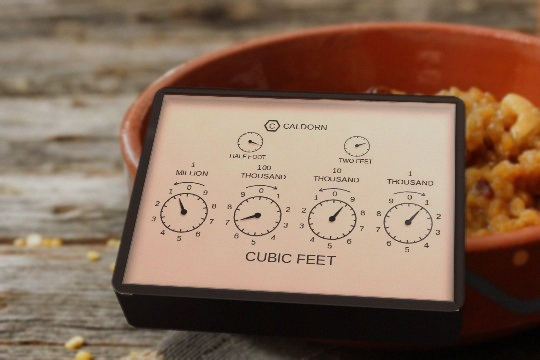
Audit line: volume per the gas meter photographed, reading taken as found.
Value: 69100 ft³
